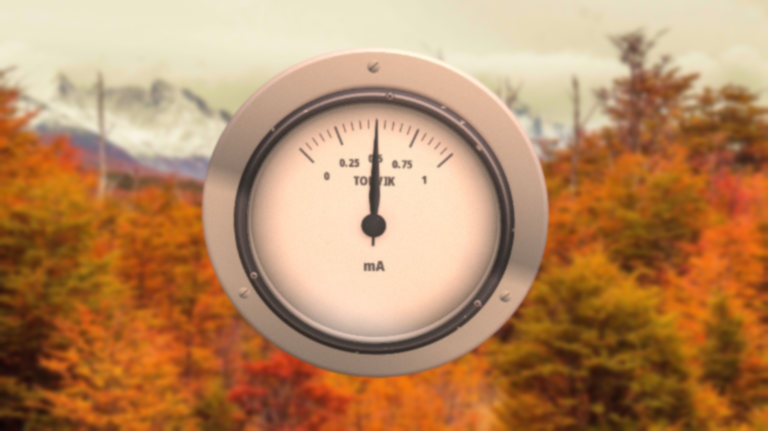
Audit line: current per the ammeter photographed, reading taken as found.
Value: 0.5 mA
